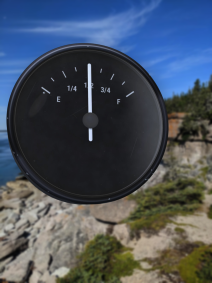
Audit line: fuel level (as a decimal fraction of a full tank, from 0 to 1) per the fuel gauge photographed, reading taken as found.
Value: 0.5
